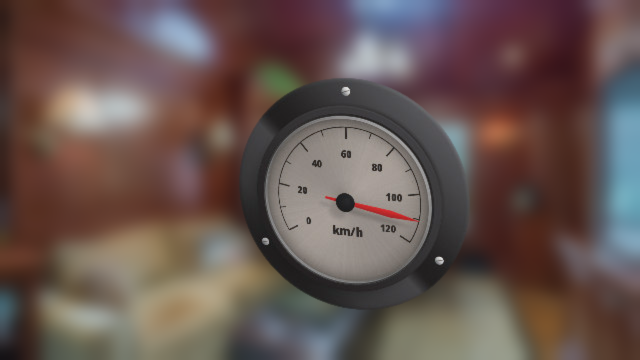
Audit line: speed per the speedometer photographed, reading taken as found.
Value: 110 km/h
